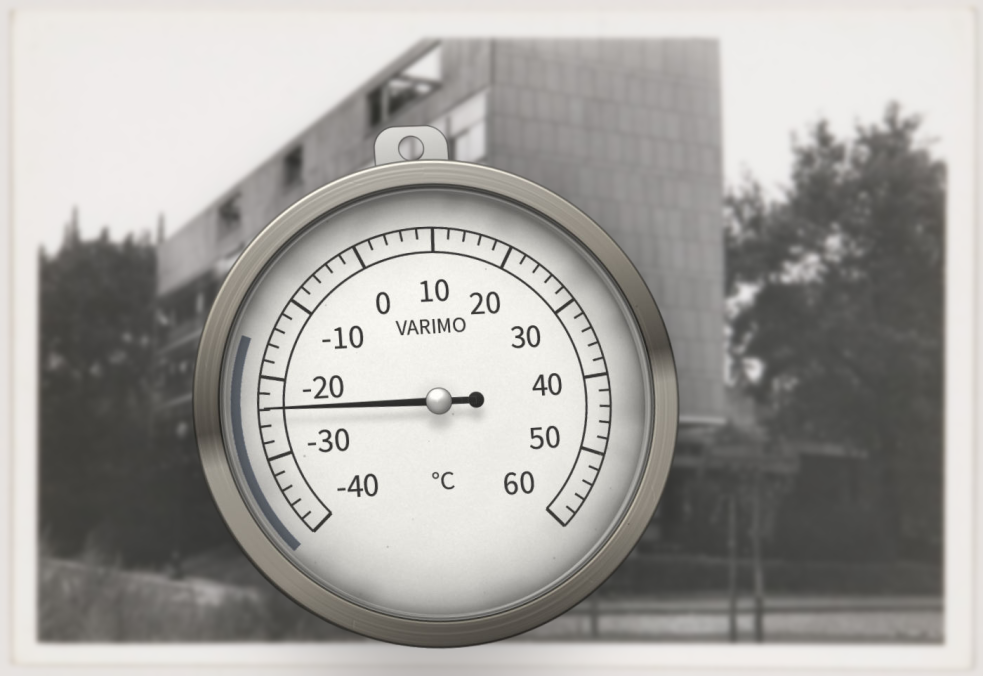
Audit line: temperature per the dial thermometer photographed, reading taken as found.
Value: -24 °C
